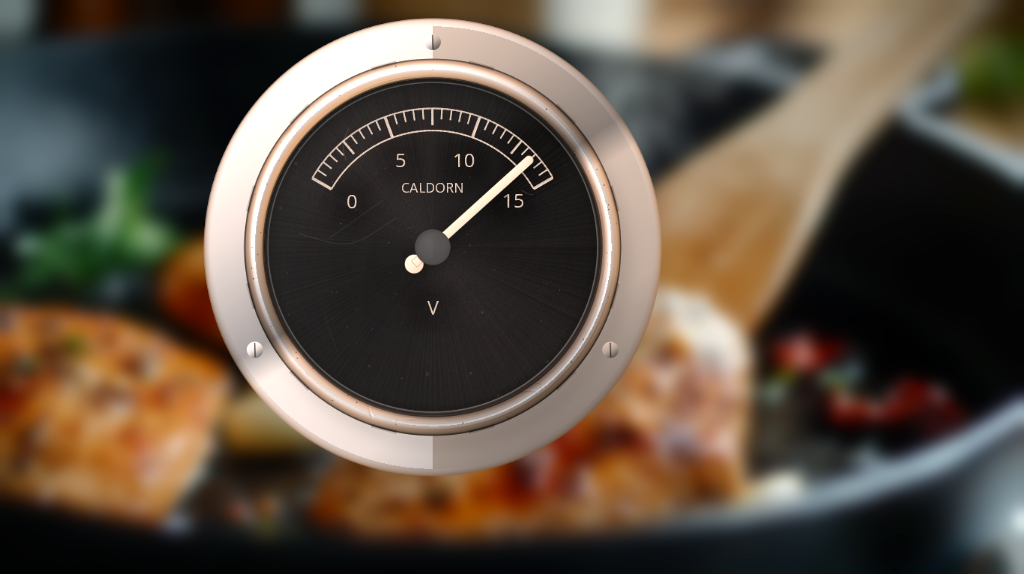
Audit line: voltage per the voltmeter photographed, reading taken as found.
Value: 13.5 V
